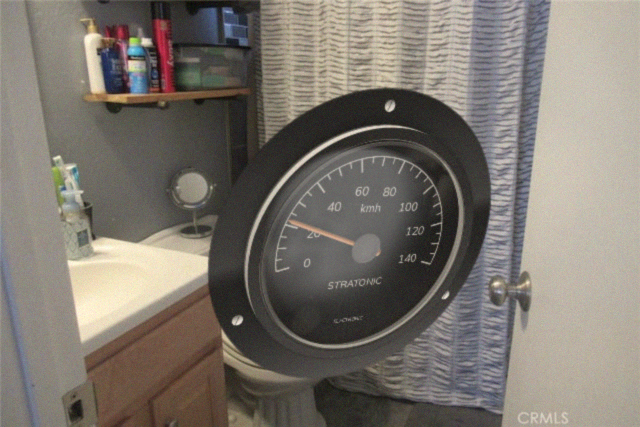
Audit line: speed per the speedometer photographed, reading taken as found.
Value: 22.5 km/h
